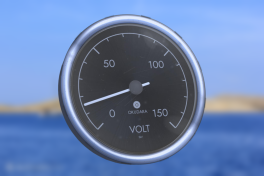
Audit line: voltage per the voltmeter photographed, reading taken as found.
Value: 15 V
